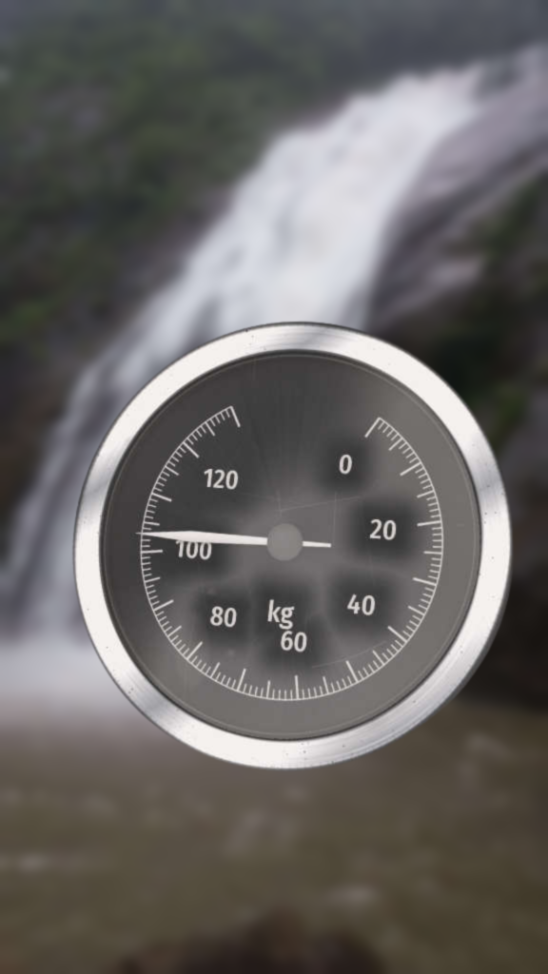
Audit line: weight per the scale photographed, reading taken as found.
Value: 103 kg
